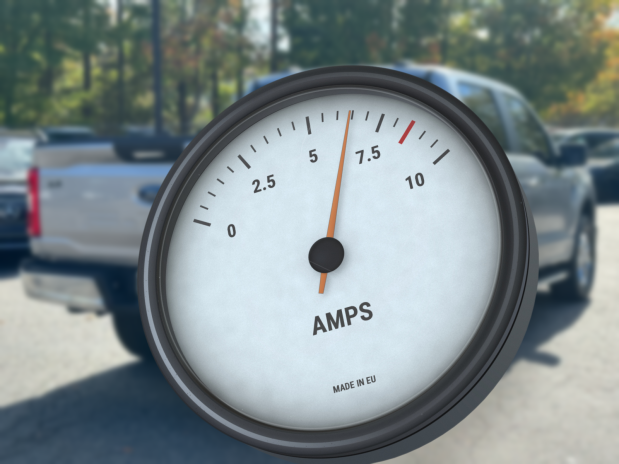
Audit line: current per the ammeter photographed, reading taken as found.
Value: 6.5 A
